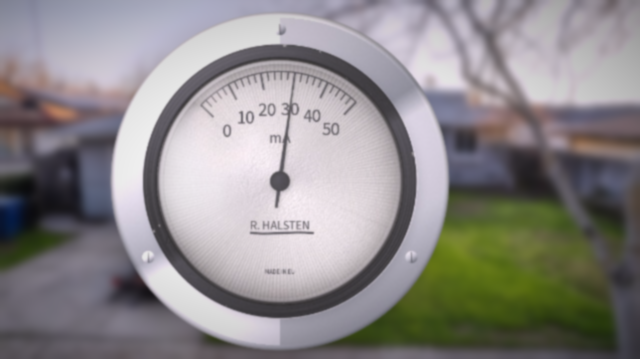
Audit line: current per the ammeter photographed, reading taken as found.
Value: 30 mA
